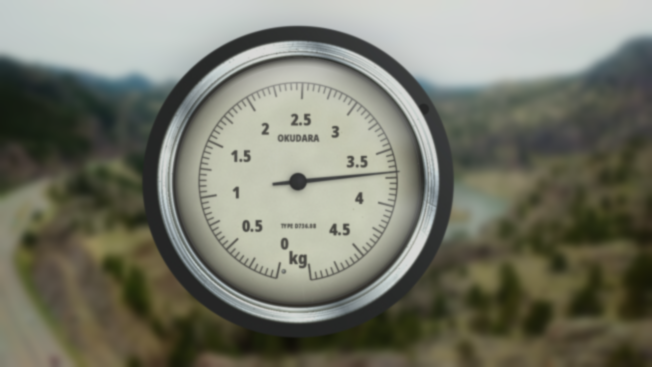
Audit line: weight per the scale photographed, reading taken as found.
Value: 3.7 kg
